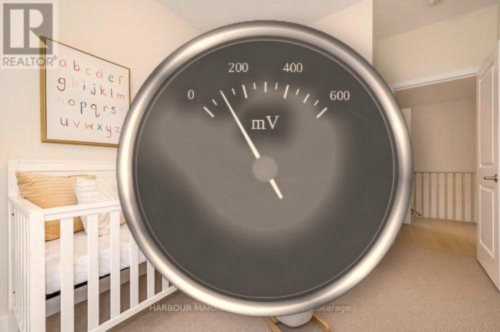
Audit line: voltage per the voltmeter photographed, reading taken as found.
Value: 100 mV
